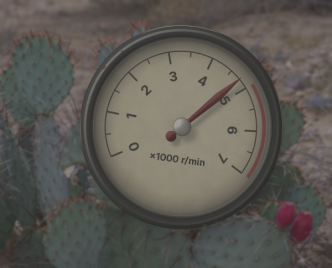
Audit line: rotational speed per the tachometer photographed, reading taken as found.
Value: 4750 rpm
